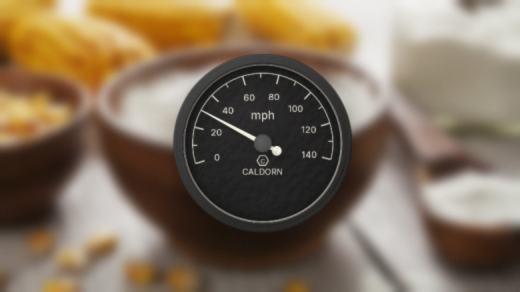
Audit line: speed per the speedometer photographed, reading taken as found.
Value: 30 mph
